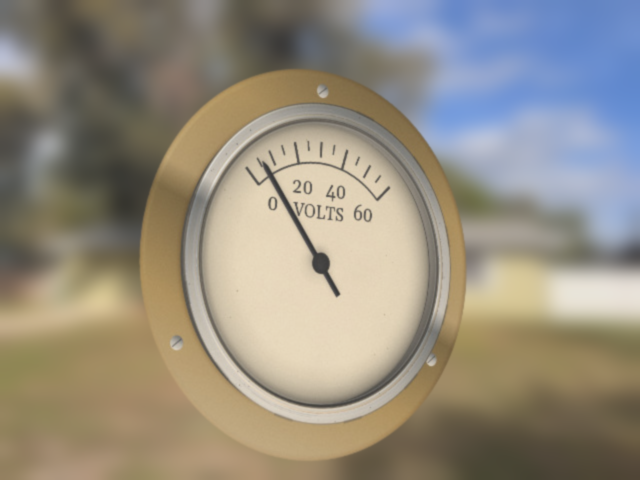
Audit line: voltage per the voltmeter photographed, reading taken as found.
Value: 5 V
